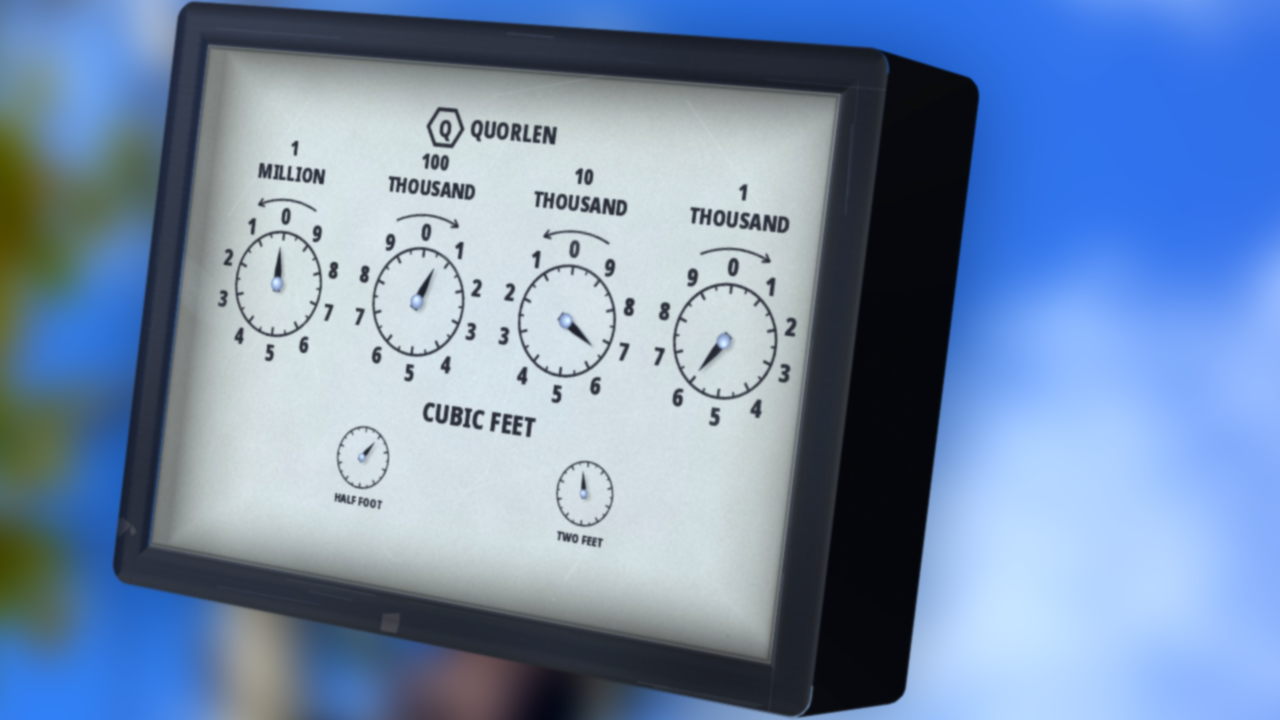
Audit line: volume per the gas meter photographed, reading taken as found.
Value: 6600 ft³
